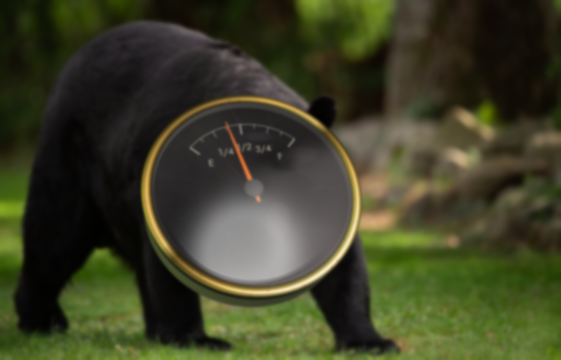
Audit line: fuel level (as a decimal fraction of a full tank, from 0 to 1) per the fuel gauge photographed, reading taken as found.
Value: 0.375
